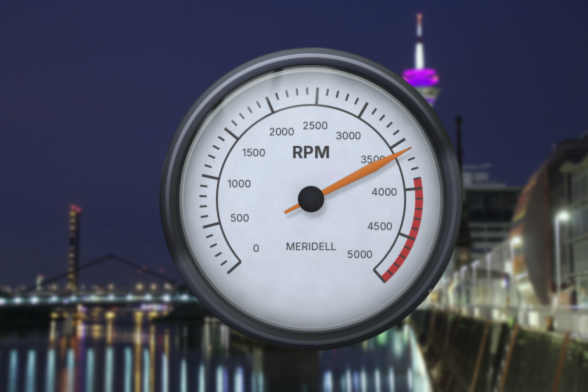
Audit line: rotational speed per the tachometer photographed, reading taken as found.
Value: 3600 rpm
